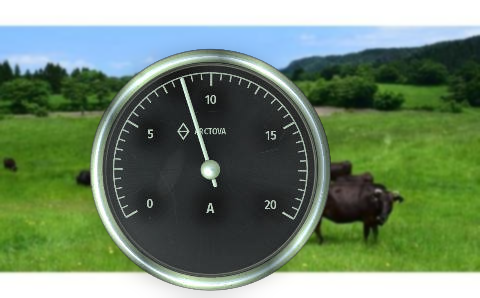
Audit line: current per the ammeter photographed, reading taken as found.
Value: 8.5 A
